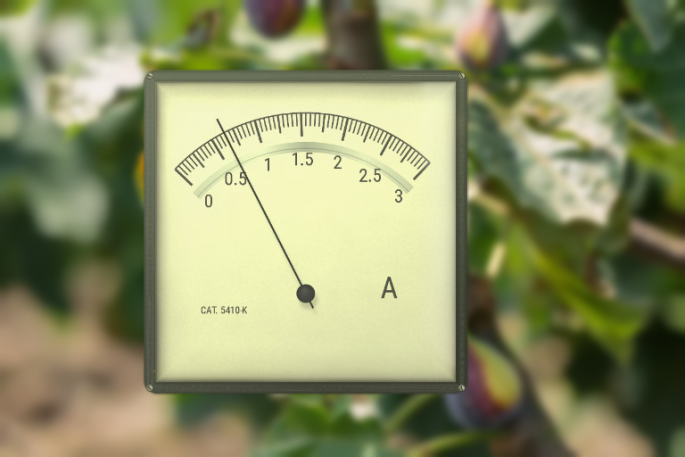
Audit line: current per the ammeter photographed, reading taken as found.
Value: 0.65 A
